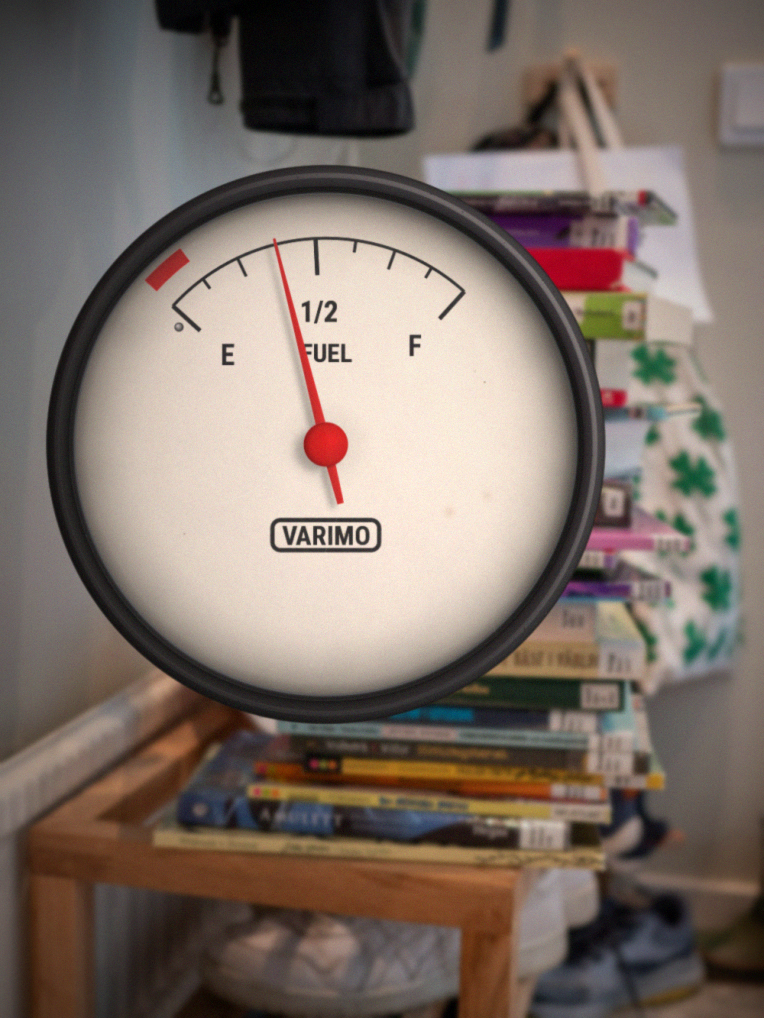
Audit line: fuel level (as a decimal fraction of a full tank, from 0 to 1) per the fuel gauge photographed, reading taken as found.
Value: 0.375
